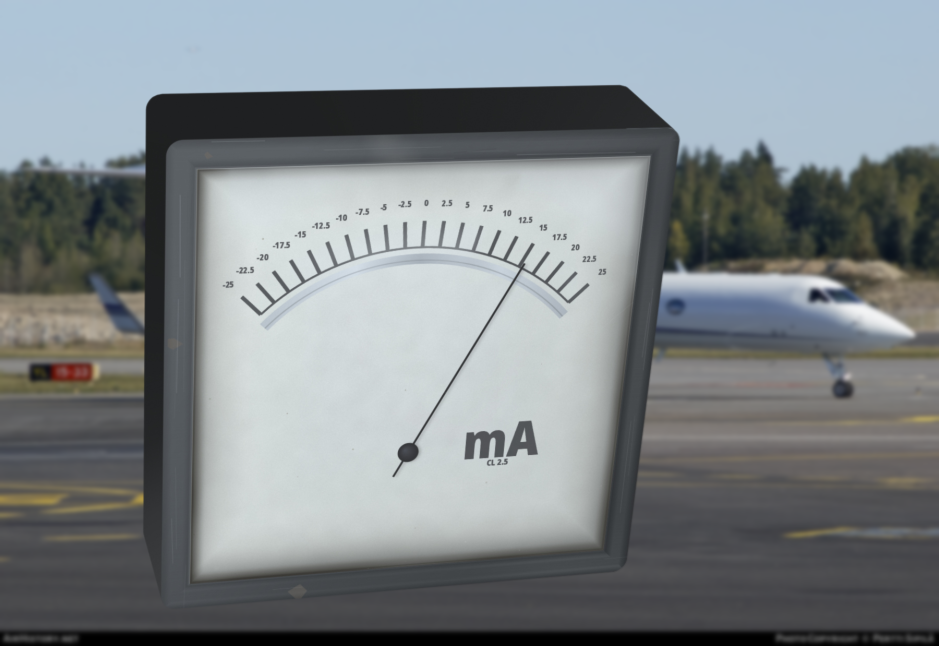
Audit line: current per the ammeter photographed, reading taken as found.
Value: 15 mA
